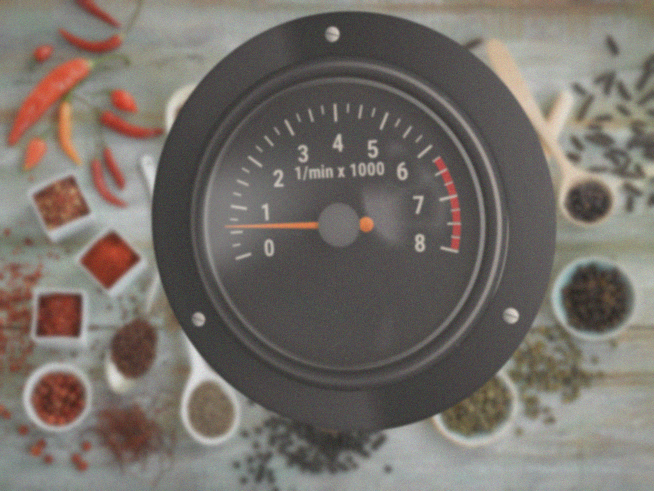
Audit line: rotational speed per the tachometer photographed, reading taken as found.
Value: 625 rpm
